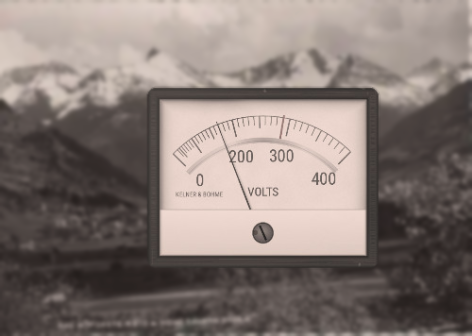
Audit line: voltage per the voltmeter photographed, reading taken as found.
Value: 170 V
